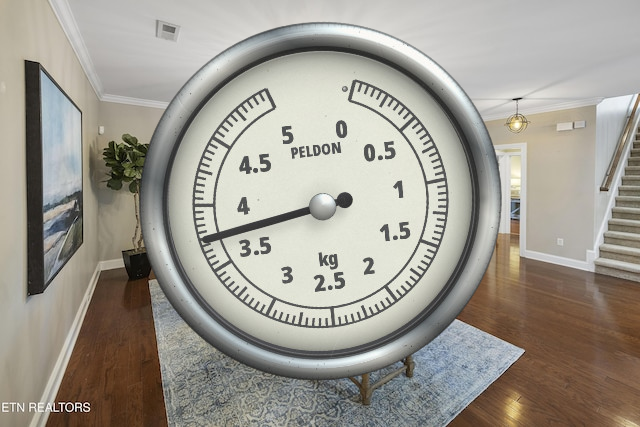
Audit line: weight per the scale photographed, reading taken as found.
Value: 3.75 kg
